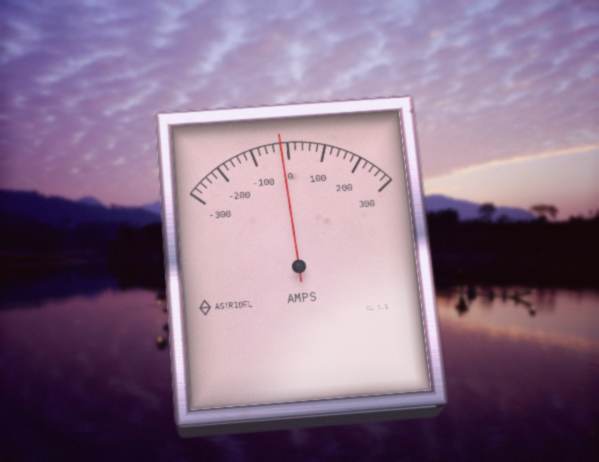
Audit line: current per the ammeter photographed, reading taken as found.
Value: -20 A
